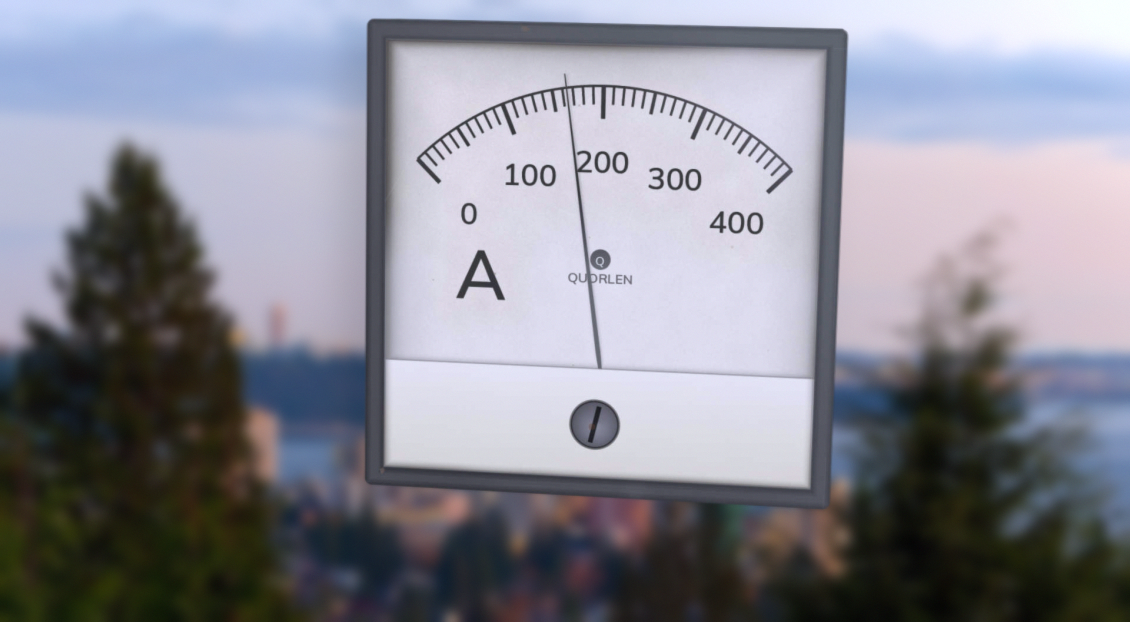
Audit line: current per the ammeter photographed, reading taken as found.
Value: 165 A
